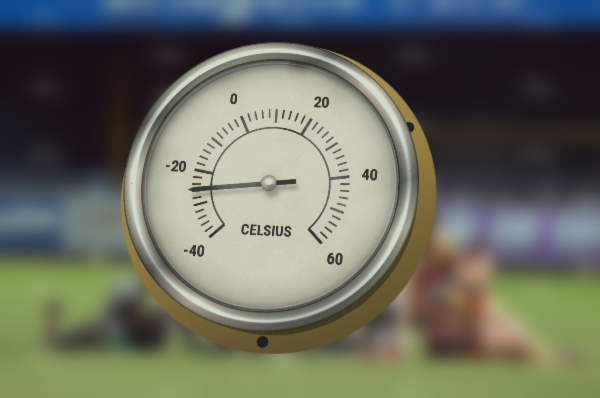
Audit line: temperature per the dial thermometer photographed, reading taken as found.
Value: -26 °C
